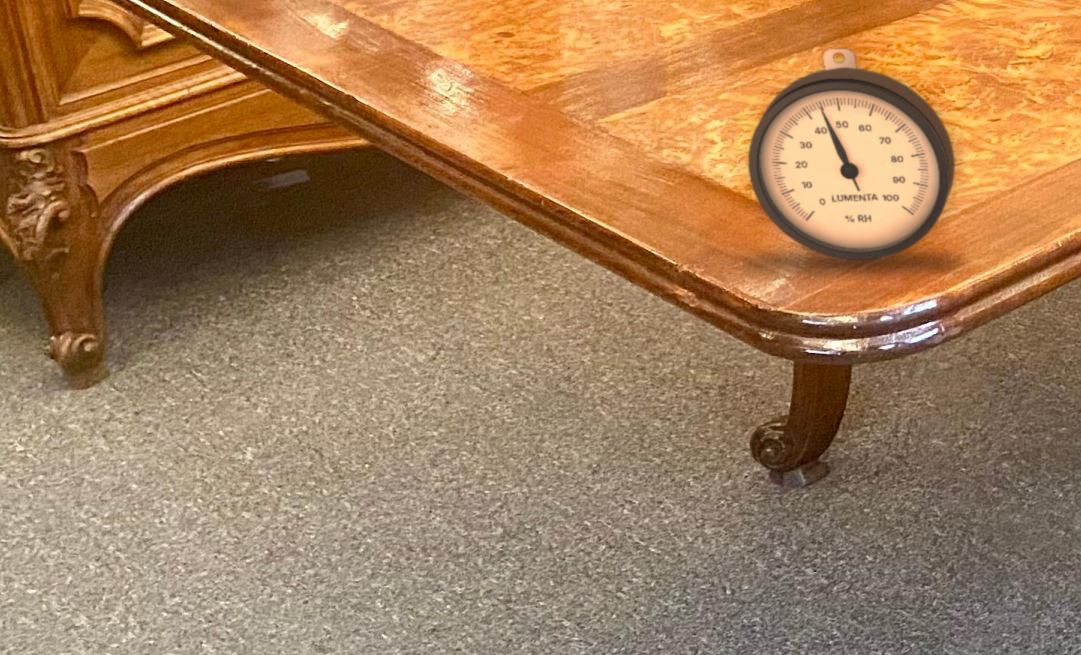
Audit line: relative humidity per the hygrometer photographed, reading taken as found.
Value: 45 %
